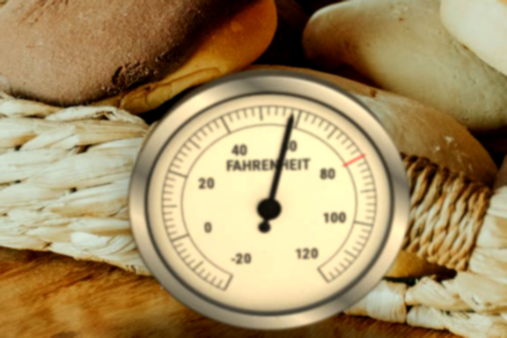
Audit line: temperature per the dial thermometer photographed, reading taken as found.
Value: 58 °F
